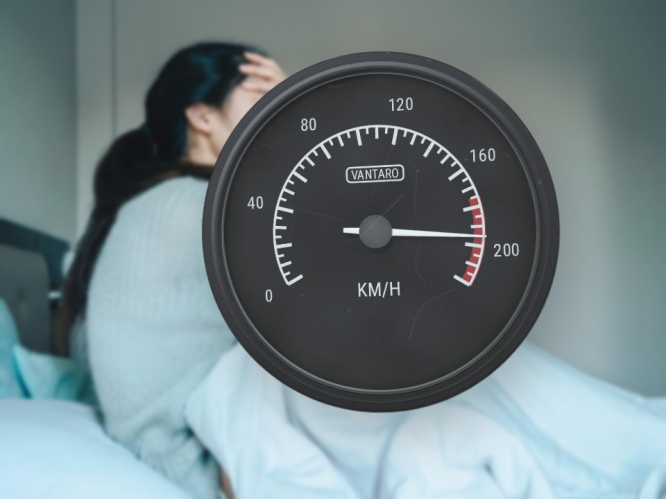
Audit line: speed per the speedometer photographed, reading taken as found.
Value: 195 km/h
